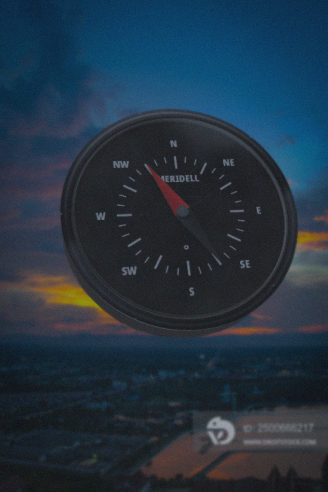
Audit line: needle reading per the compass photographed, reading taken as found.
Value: 330 °
